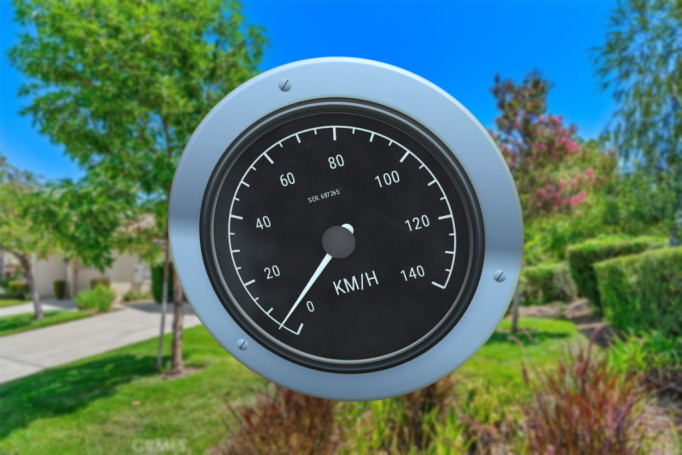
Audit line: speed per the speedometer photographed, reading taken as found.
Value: 5 km/h
